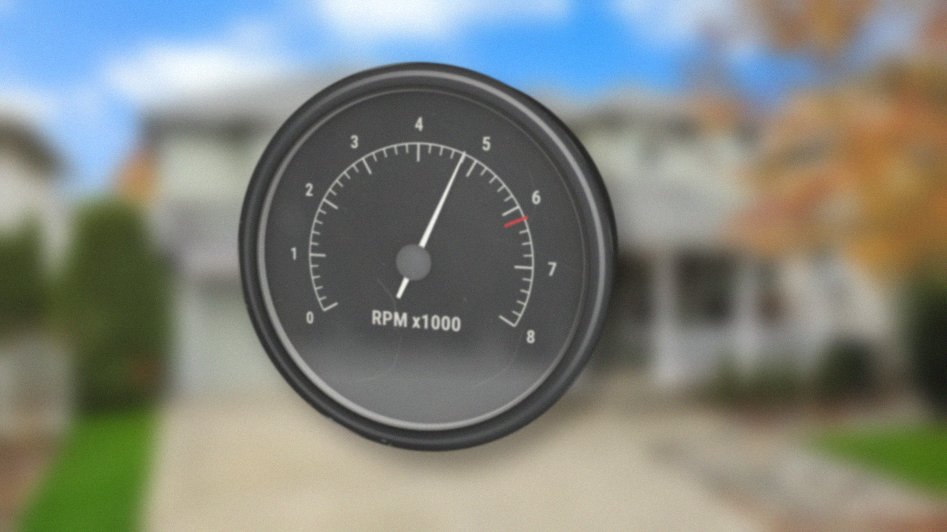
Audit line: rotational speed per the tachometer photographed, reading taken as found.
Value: 4800 rpm
